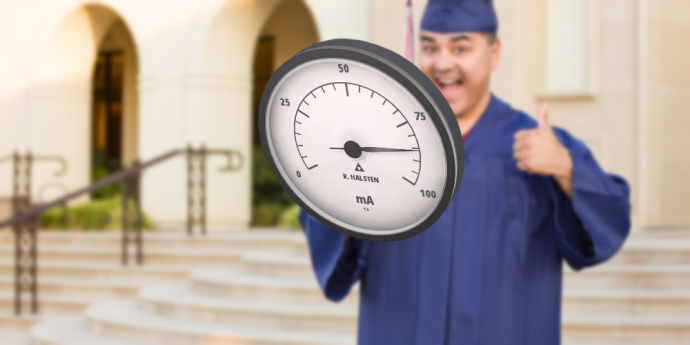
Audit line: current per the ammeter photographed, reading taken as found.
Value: 85 mA
